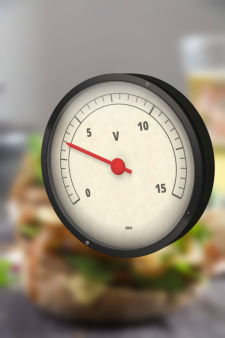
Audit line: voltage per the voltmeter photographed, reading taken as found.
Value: 3.5 V
